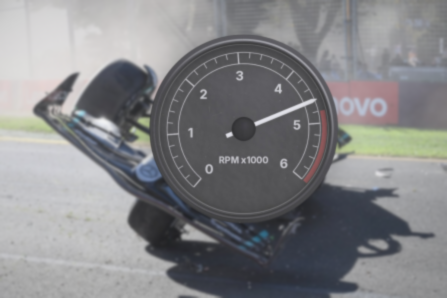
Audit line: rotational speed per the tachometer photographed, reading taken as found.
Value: 4600 rpm
